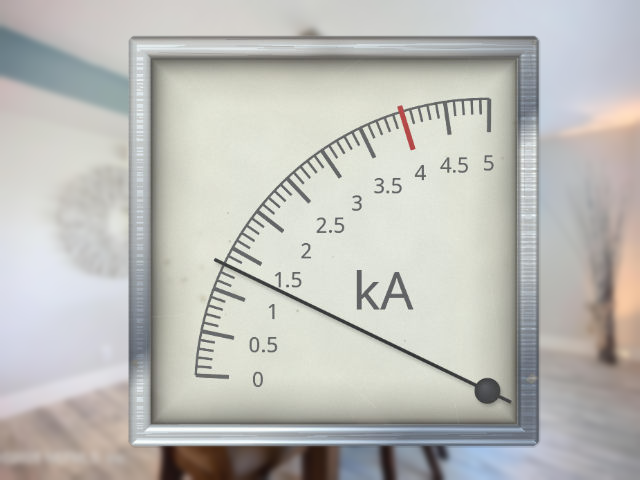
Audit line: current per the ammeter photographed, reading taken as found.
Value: 1.3 kA
